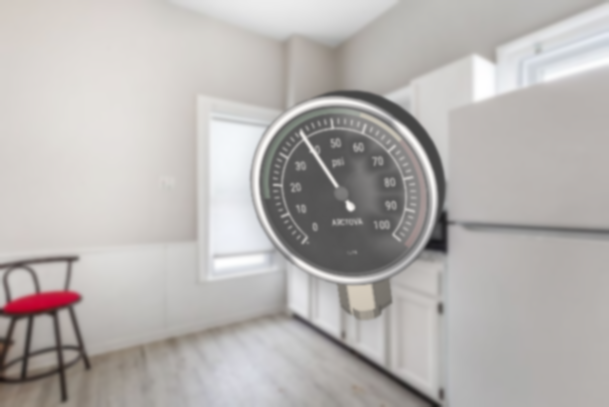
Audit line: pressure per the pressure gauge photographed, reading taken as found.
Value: 40 psi
